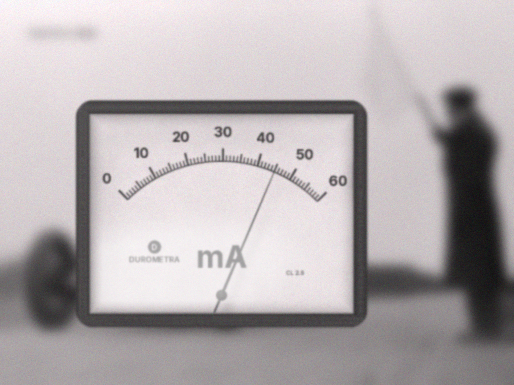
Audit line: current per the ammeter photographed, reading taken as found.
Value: 45 mA
